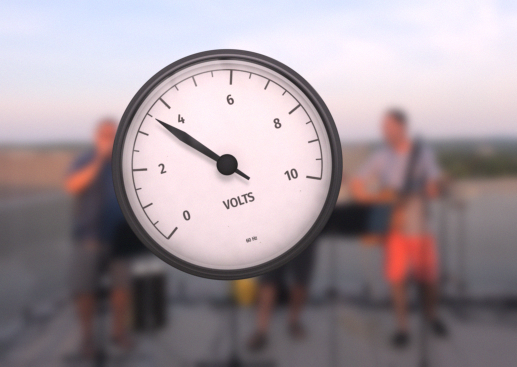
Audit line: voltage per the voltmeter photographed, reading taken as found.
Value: 3.5 V
